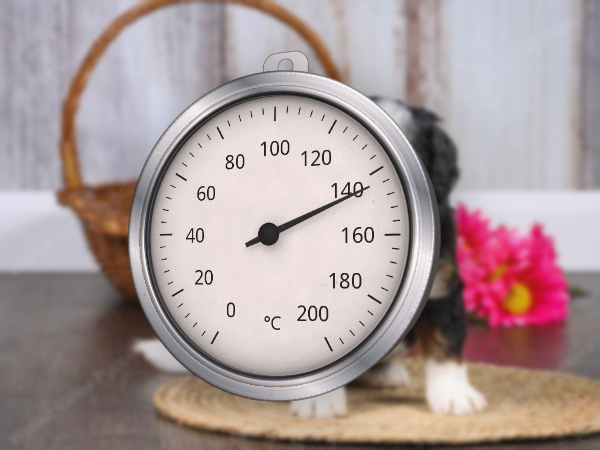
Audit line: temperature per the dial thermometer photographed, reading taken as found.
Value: 144 °C
